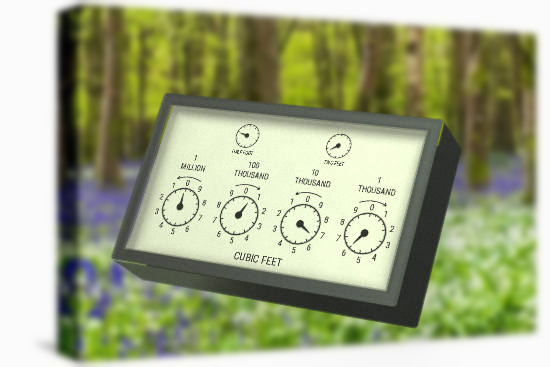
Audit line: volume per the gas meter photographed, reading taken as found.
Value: 6600 ft³
